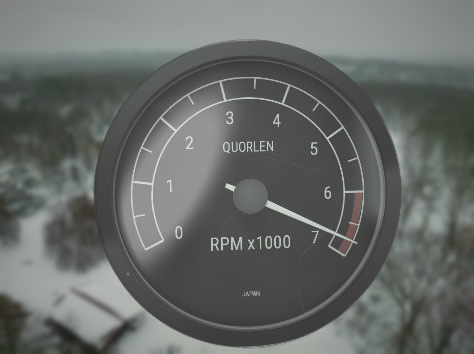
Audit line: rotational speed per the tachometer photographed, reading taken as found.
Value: 6750 rpm
